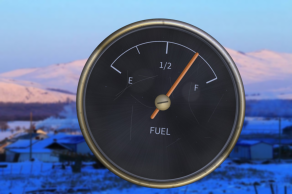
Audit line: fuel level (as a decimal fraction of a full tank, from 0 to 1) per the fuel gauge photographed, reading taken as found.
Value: 0.75
